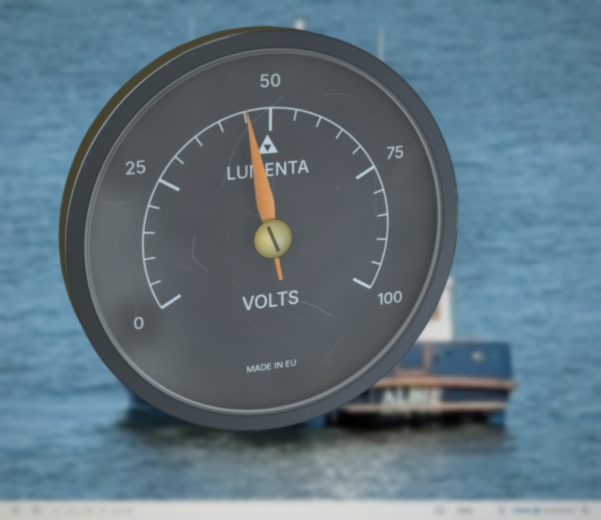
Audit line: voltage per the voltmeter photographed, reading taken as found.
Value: 45 V
